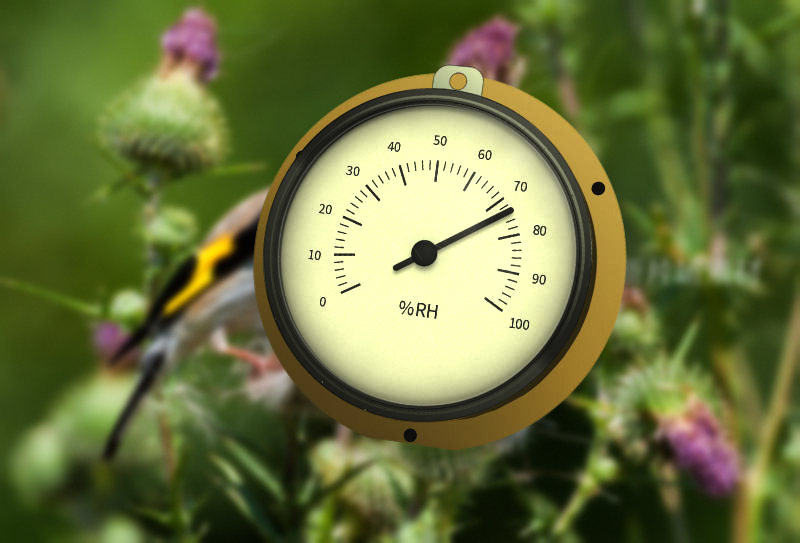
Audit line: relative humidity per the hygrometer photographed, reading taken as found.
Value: 74 %
